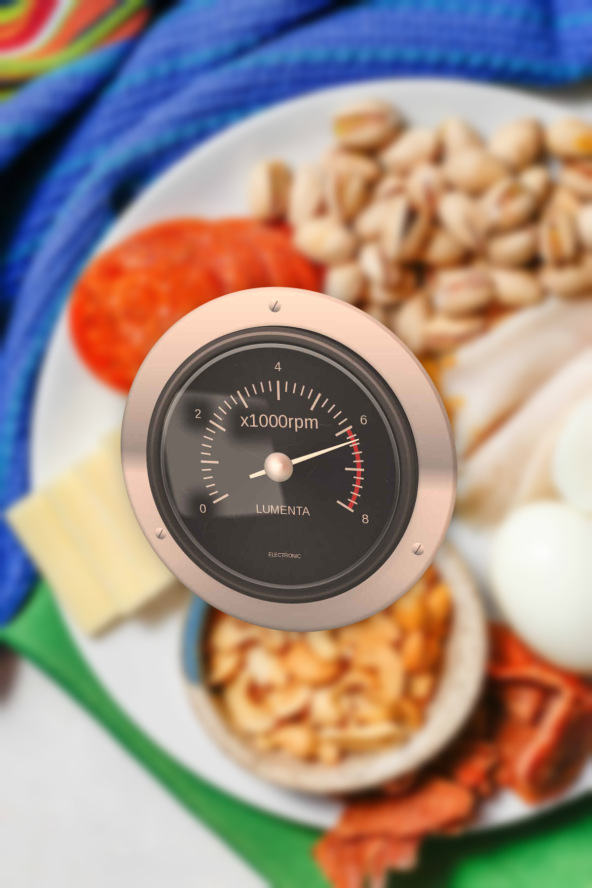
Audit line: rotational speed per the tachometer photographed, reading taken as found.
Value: 6300 rpm
